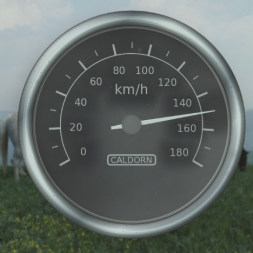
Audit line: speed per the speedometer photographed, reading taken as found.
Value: 150 km/h
